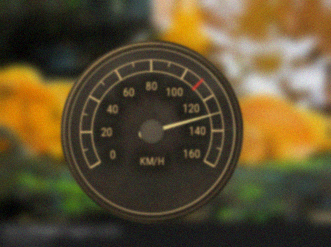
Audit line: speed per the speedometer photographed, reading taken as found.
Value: 130 km/h
